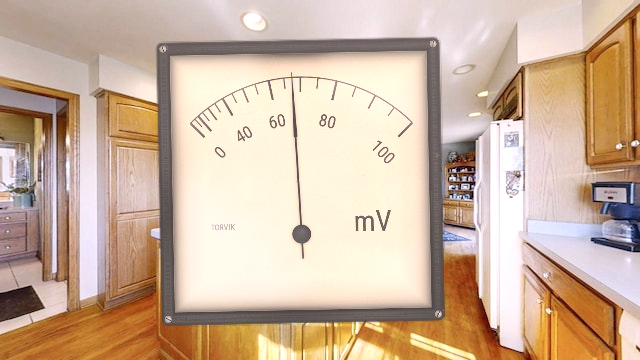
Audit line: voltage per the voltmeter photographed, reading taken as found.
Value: 67.5 mV
